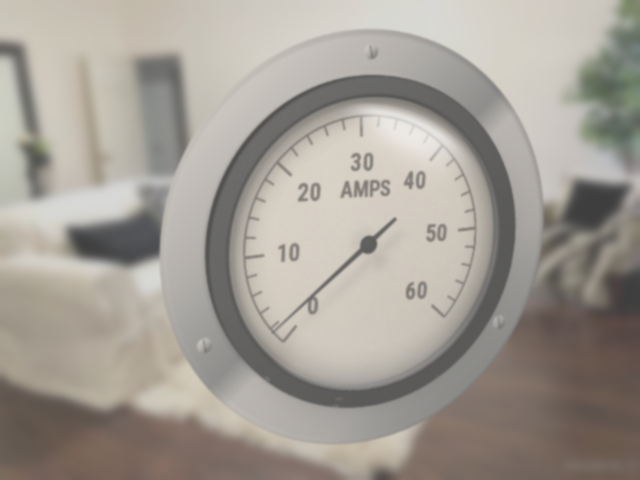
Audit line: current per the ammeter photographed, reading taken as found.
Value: 2 A
